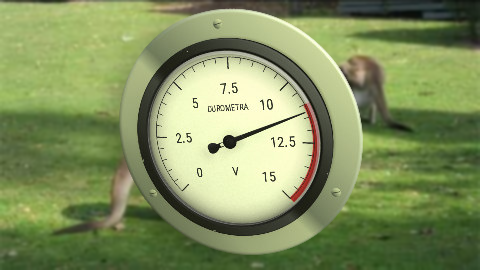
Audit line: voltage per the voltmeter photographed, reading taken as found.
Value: 11.25 V
